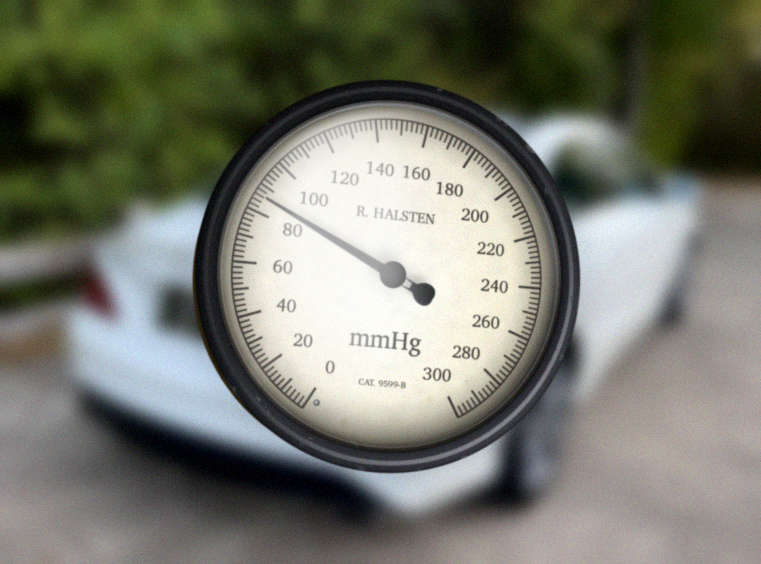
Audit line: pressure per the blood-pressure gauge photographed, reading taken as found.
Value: 86 mmHg
